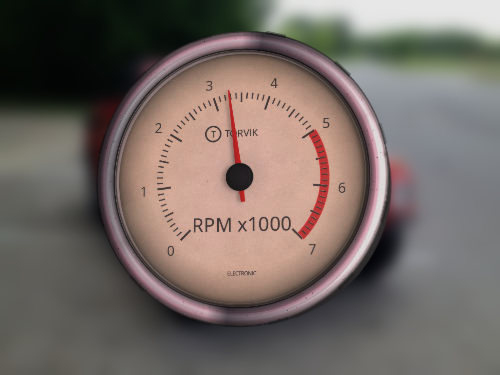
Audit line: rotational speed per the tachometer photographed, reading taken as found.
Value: 3300 rpm
